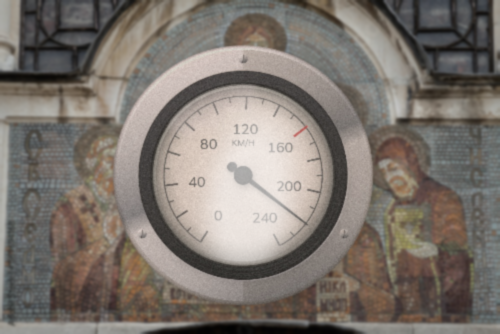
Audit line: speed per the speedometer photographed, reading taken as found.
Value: 220 km/h
